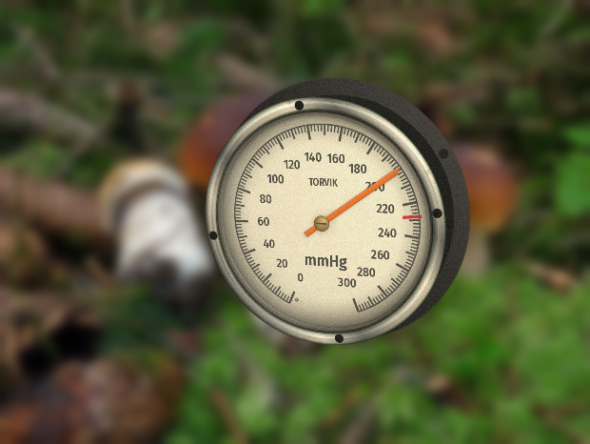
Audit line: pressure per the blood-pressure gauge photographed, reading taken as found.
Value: 200 mmHg
